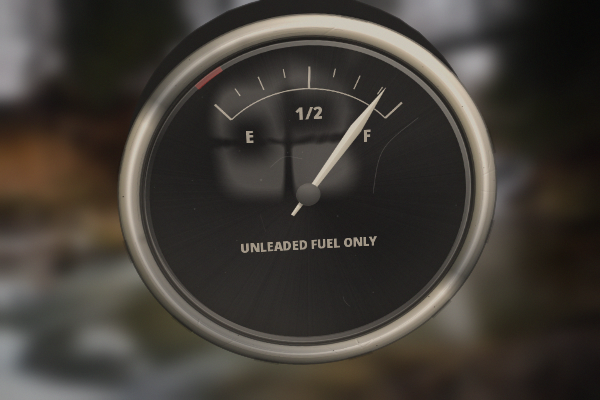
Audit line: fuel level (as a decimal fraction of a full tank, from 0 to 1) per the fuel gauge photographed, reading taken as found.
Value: 0.875
